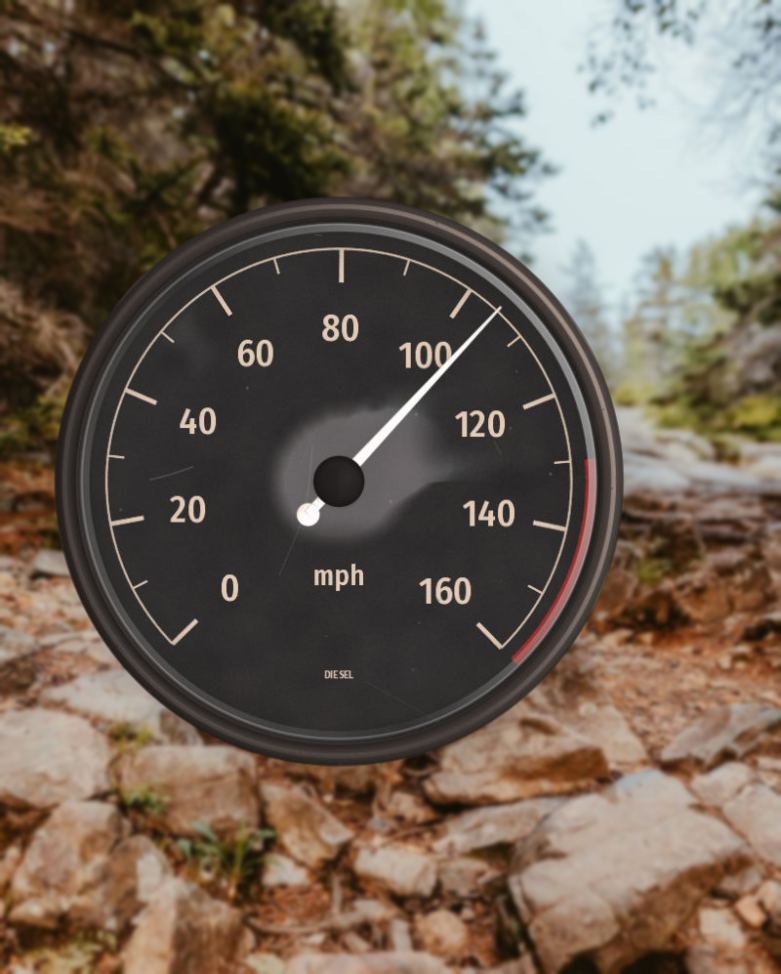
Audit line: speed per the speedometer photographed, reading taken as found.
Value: 105 mph
